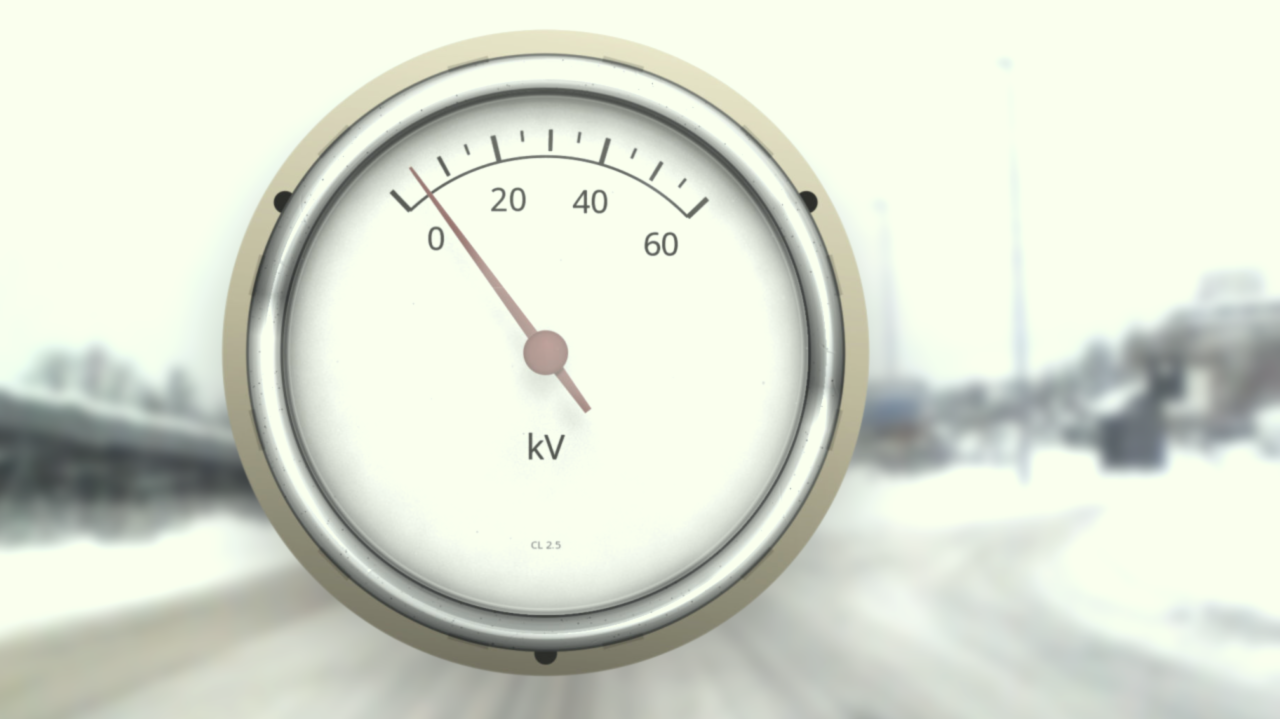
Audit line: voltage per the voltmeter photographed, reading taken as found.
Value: 5 kV
